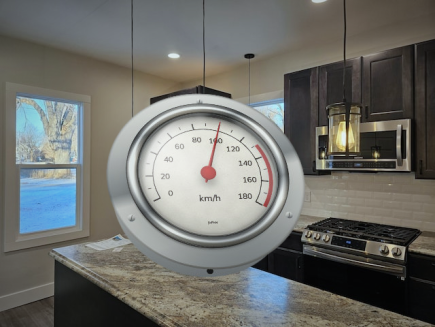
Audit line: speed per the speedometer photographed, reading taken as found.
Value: 100 km/h
